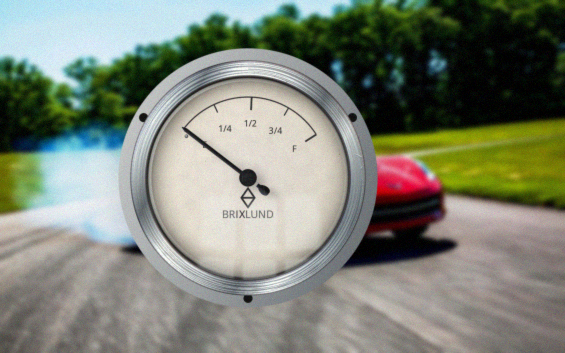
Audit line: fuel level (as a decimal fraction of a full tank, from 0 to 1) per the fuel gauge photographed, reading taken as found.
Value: 0
